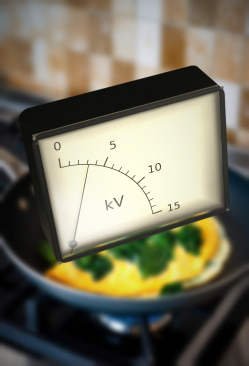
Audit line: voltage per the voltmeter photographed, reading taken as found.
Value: 3 kV
